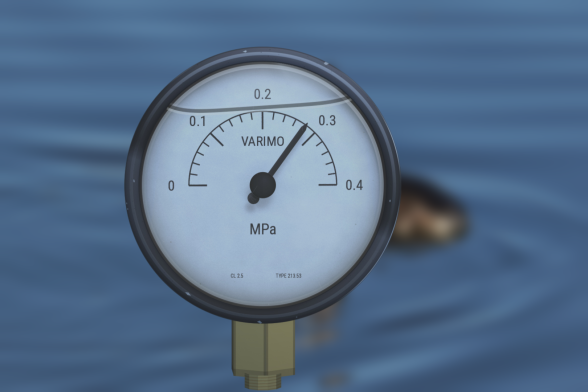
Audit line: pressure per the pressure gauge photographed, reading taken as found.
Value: 0.28 MPa
